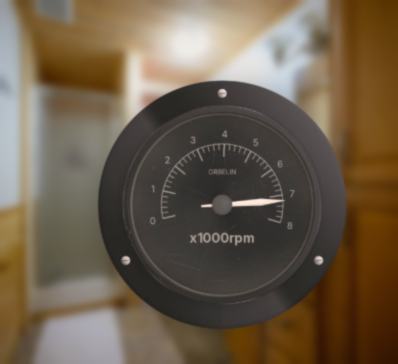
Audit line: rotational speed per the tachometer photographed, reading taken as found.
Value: 7200 rpm
